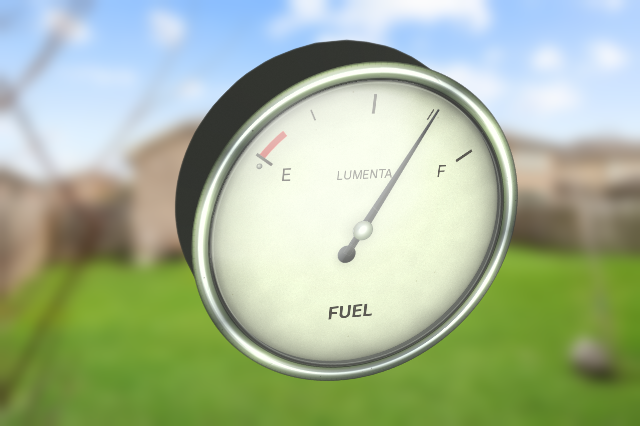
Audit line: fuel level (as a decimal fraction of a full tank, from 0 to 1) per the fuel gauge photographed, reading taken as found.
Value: 0.75
